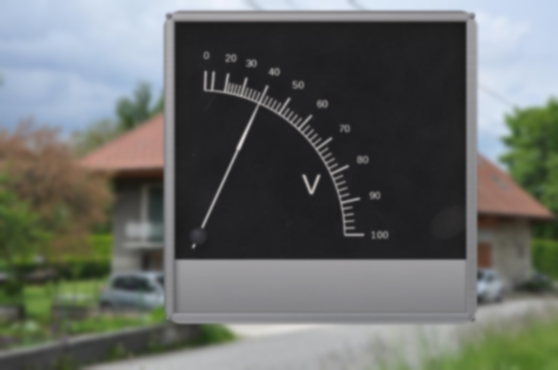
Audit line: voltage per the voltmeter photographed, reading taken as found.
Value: 40 V
